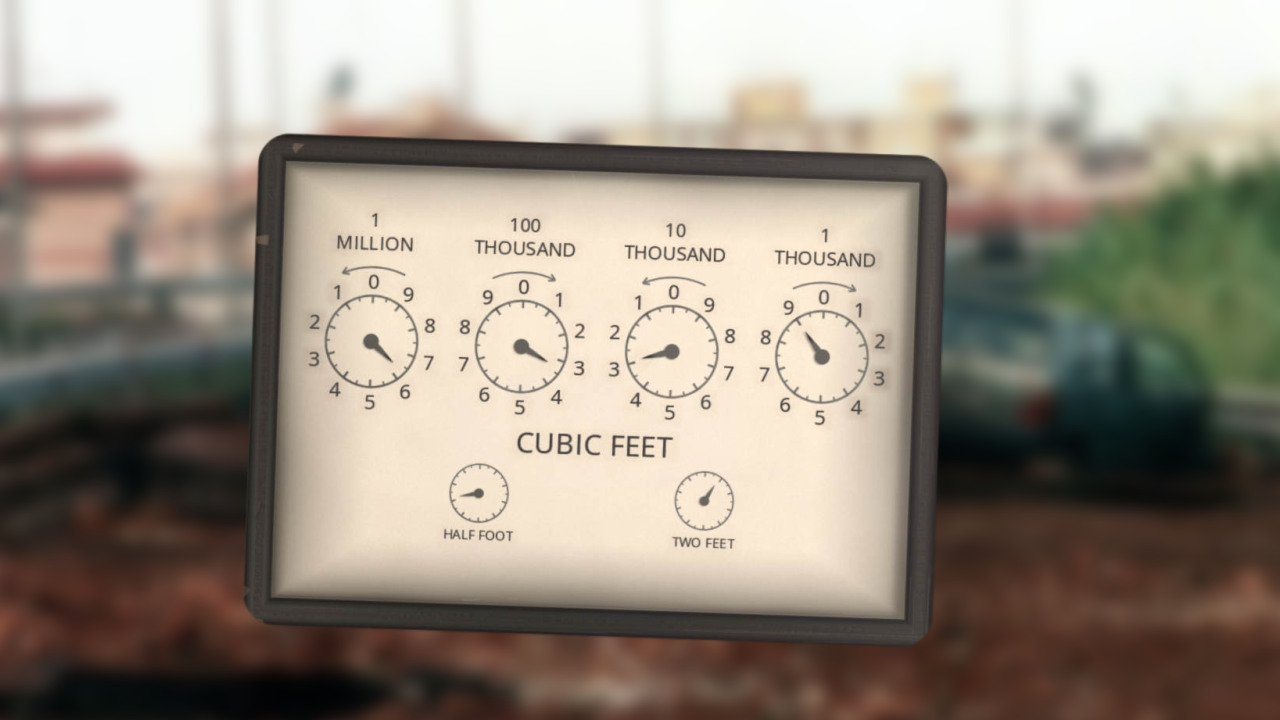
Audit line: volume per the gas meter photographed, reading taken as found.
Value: 632900 ft³
